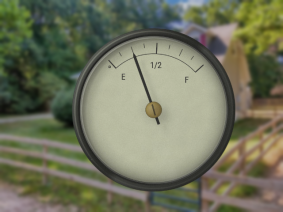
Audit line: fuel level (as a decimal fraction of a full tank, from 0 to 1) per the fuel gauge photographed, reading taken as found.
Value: 0.25
